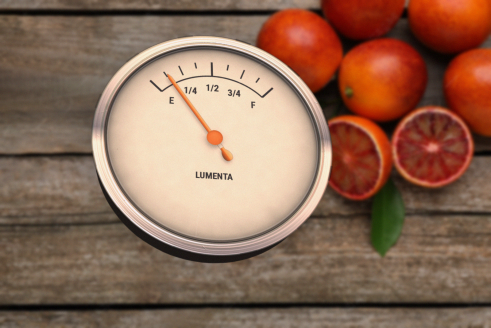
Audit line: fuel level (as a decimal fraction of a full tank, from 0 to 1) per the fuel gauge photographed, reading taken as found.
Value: 0.125
